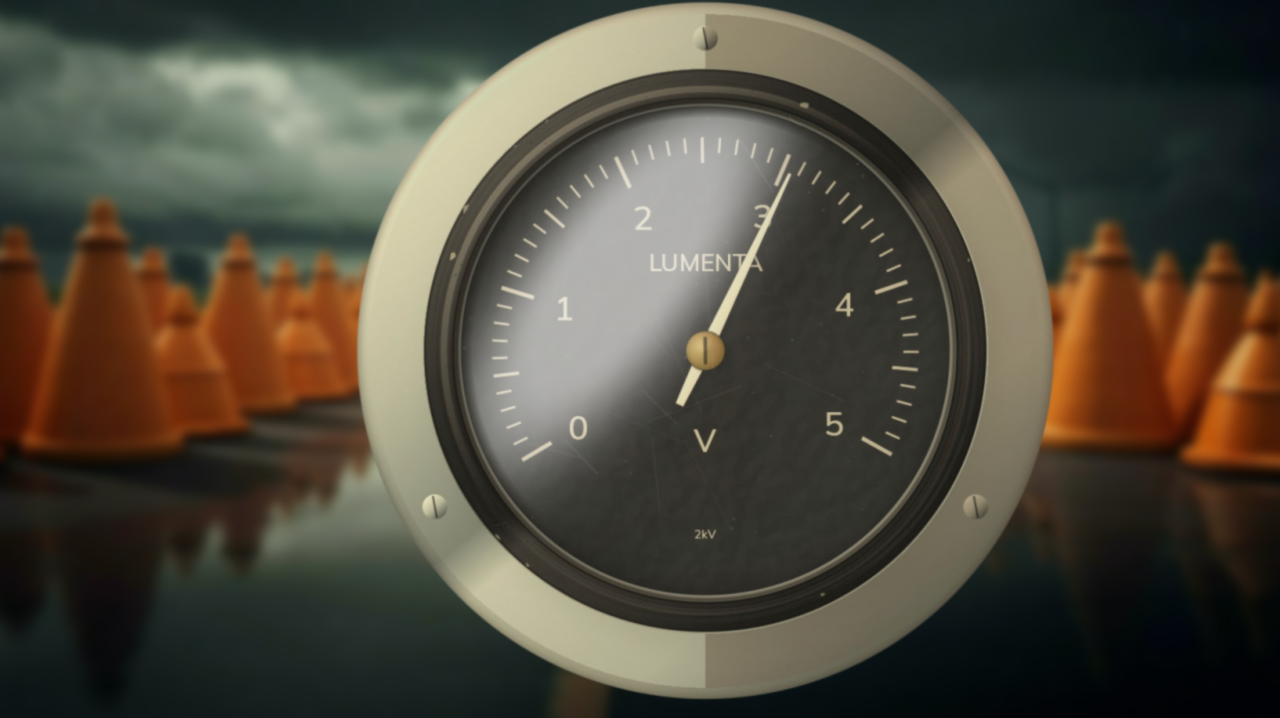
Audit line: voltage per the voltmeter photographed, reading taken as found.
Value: 3.05 V
